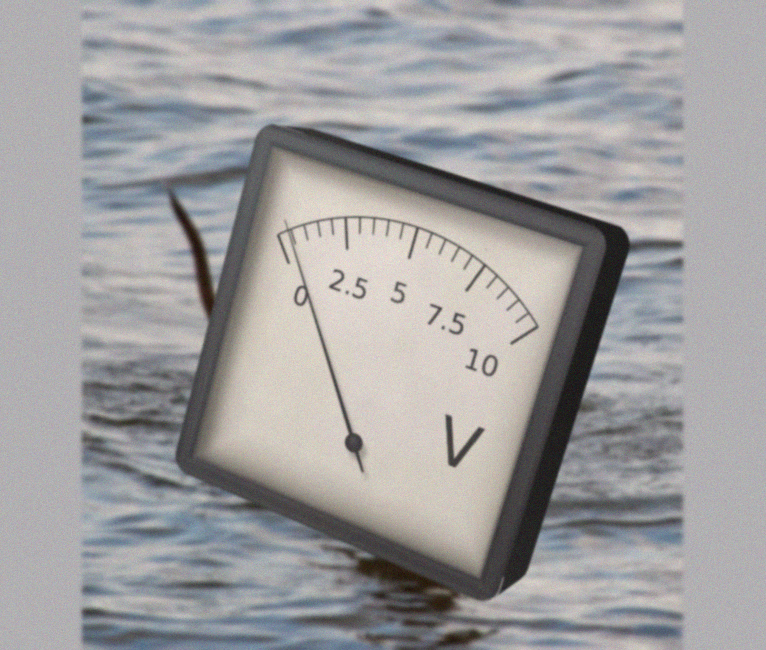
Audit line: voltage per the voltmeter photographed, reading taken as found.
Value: 0.5 V
